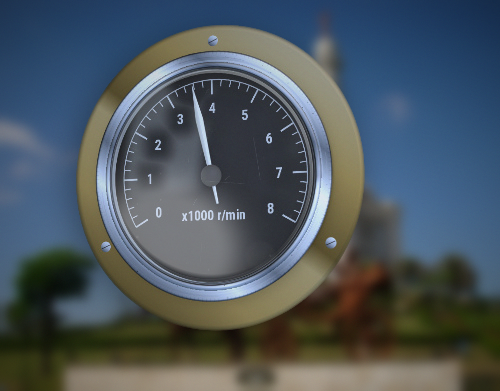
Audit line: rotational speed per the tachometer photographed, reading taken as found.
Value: 3600 rpm
